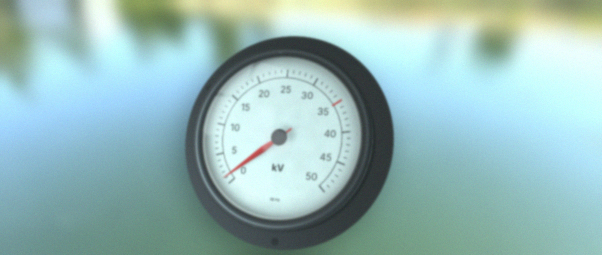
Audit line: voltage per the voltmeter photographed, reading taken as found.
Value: 1 kV
